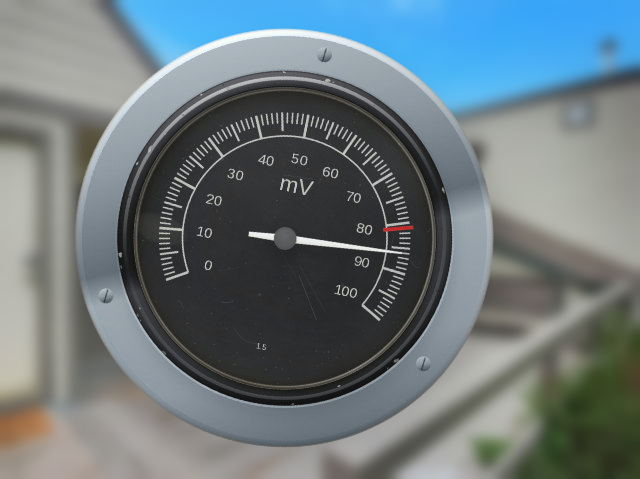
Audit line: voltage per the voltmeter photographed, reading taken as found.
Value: 86 mV
